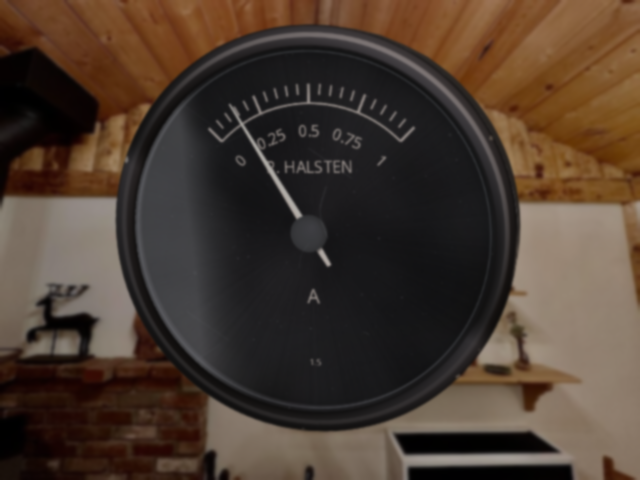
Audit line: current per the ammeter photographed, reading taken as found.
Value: 0.15 A
